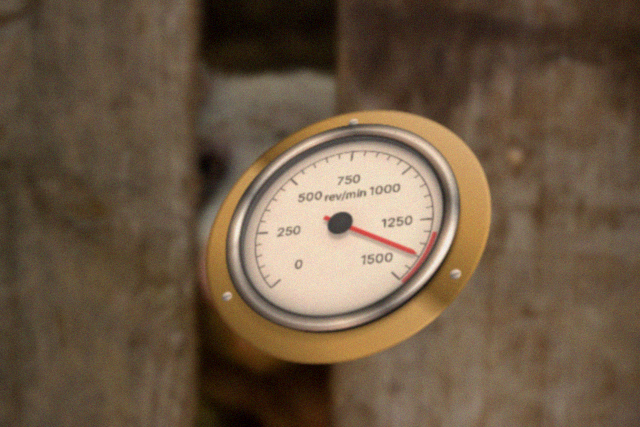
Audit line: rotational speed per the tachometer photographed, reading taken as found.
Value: 1400 rpm
